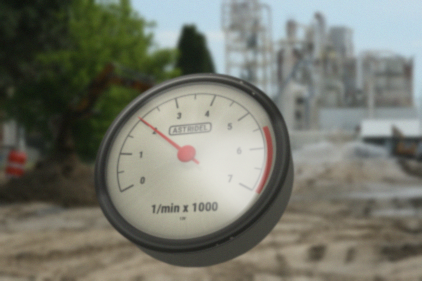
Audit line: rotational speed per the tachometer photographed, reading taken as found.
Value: 2000 rpm
